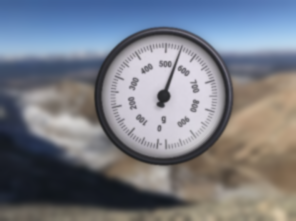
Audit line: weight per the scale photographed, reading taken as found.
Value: 550 g
